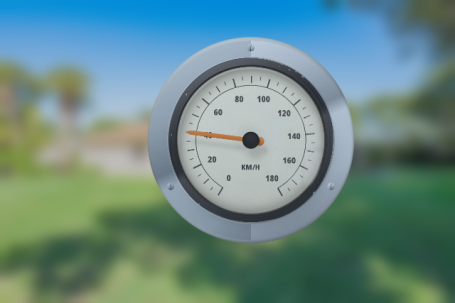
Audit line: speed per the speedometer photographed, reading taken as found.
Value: 40 km/h
